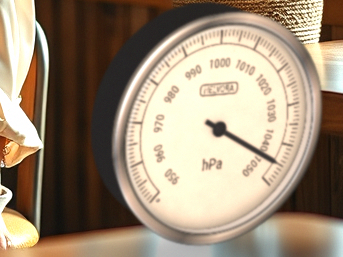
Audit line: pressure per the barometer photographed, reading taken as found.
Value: 1045 hPa
